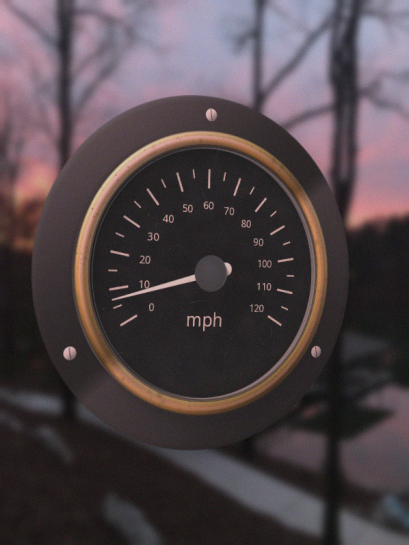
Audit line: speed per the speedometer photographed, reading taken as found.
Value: 7.5 mph
